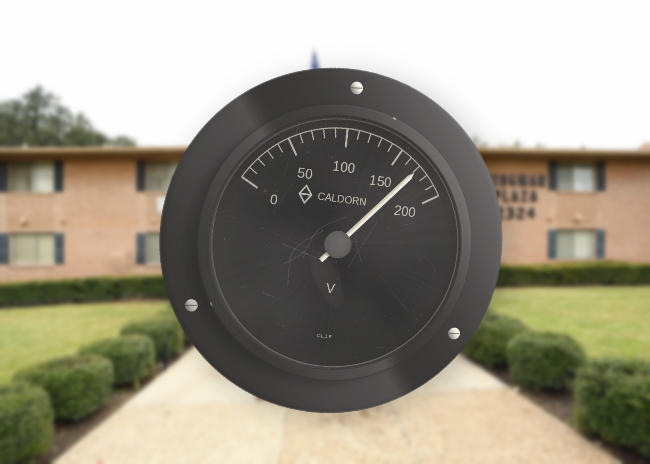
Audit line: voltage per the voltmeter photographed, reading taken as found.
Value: 170 V
